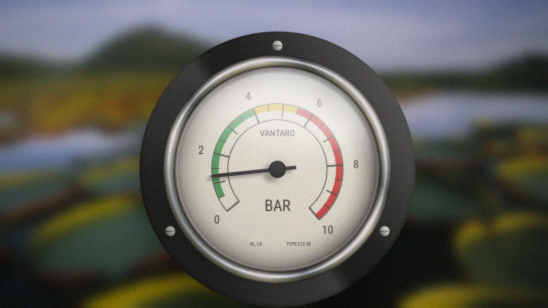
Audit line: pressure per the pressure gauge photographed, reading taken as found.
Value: 1.25 bar
